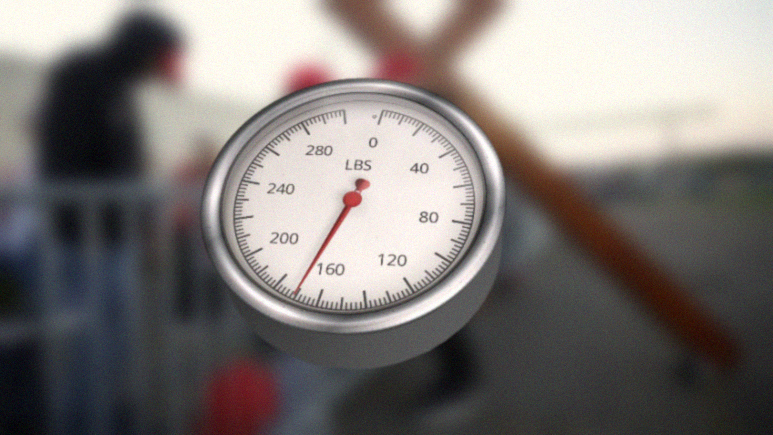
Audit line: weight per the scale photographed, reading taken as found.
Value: 170 lb
